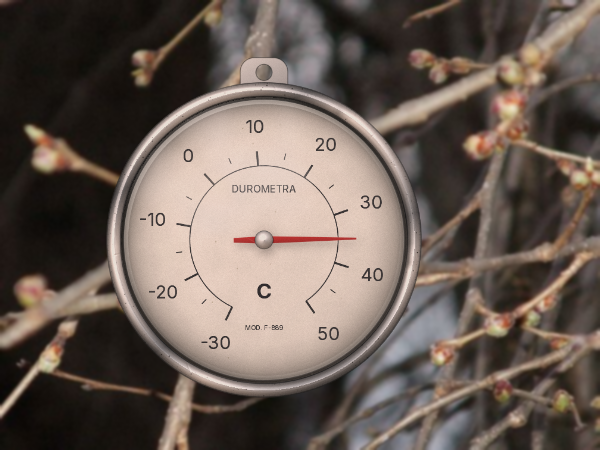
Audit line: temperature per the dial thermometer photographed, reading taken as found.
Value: 35 °C
